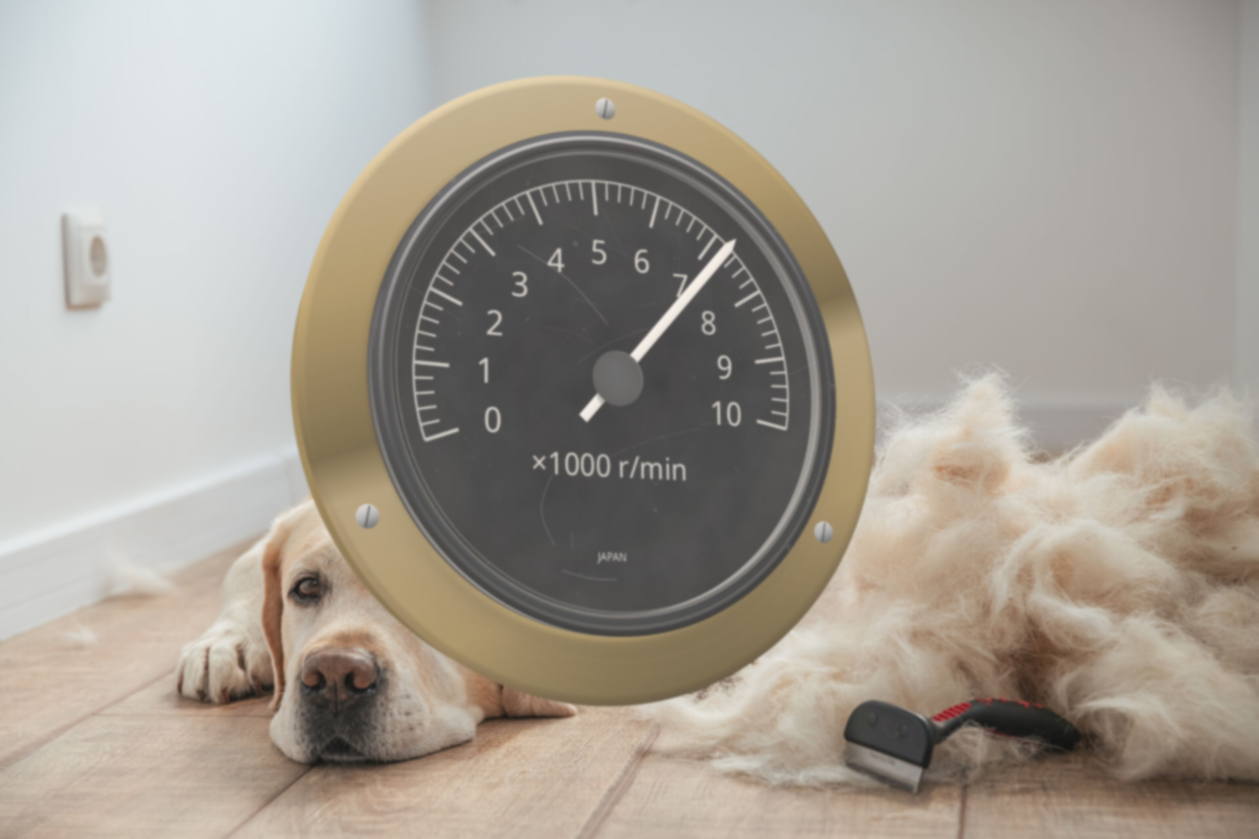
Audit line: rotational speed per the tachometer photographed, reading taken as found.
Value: 7200 rpm
